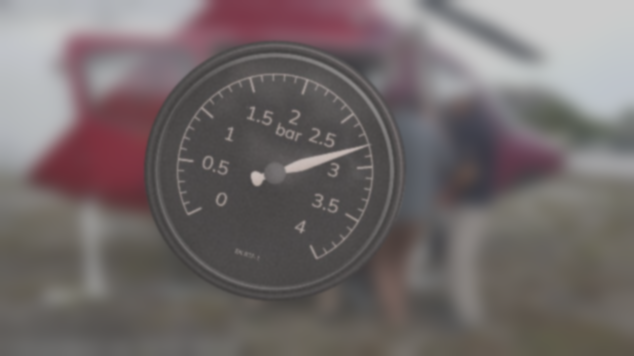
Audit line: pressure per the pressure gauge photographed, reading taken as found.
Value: 2.8 bar
